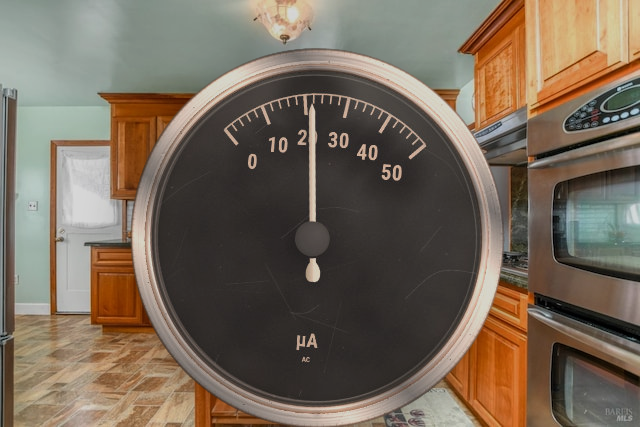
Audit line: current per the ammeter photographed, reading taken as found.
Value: 22 µA
